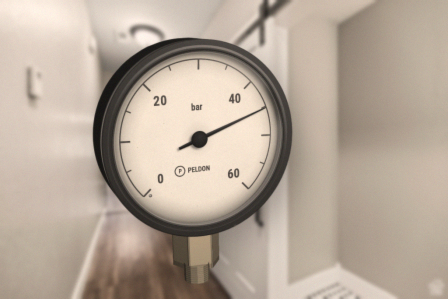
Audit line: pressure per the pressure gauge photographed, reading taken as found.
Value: 45 bar
